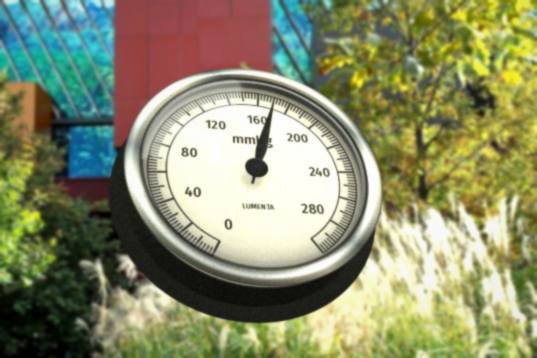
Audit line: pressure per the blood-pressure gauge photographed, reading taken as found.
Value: 170 mmHg
